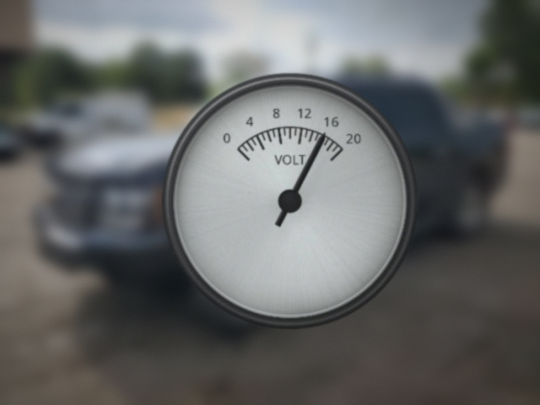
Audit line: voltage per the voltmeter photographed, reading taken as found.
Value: 16 V
